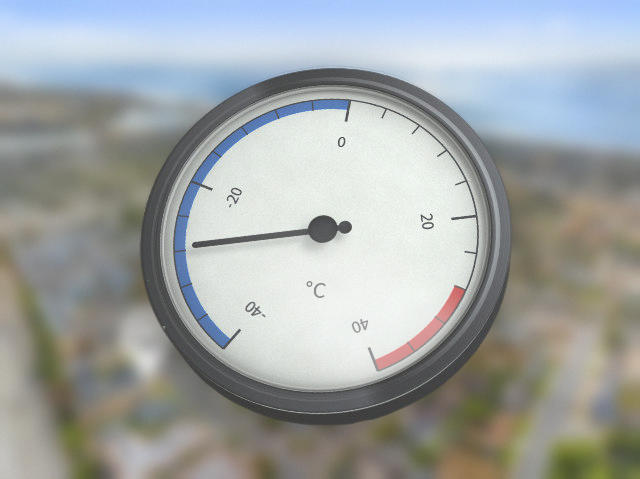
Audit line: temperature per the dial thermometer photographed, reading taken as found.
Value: -28 °C
